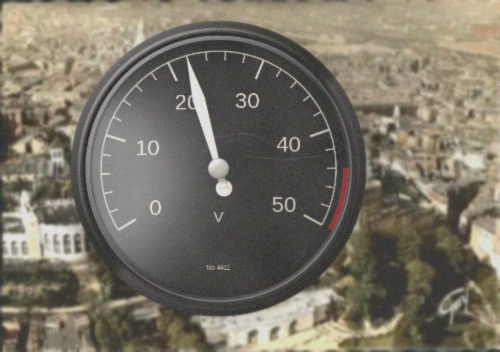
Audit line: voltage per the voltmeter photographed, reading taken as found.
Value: 22 V
